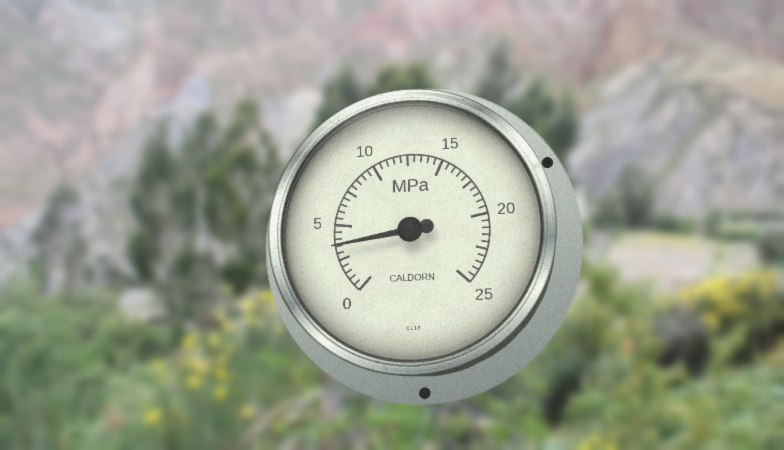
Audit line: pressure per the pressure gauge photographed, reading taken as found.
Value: 3.5 MPa
